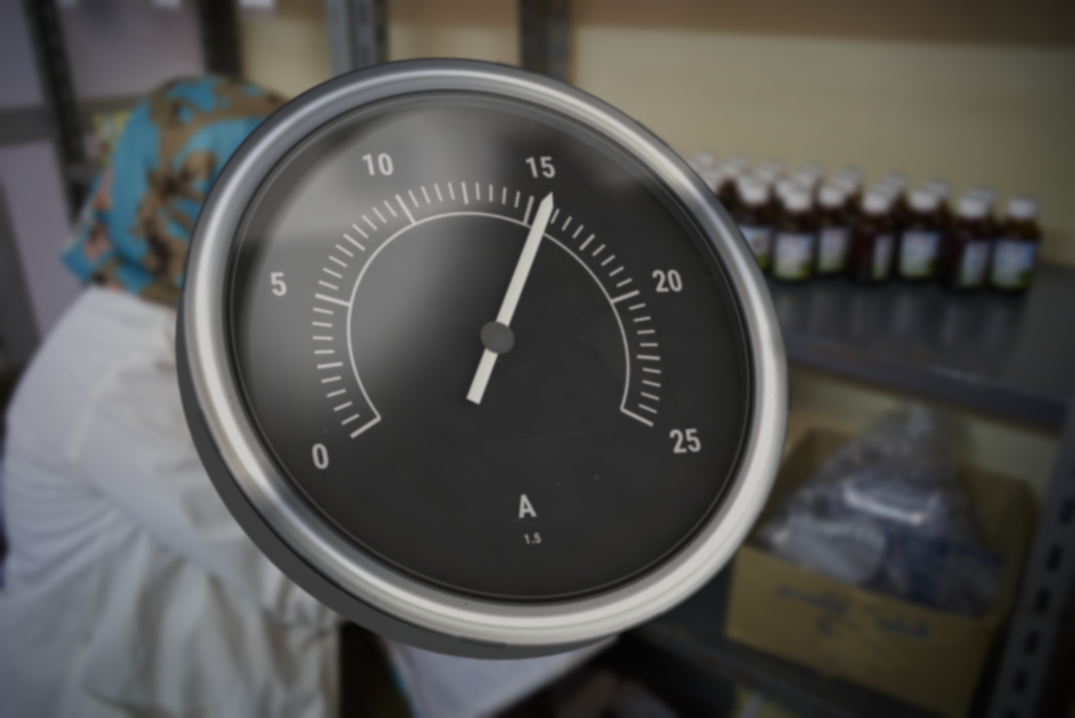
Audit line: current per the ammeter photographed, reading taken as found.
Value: 15.5 A
